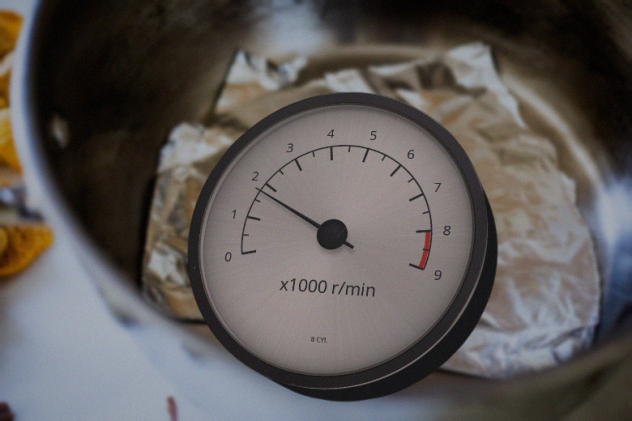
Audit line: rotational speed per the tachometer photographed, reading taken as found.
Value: 1750 rpm
